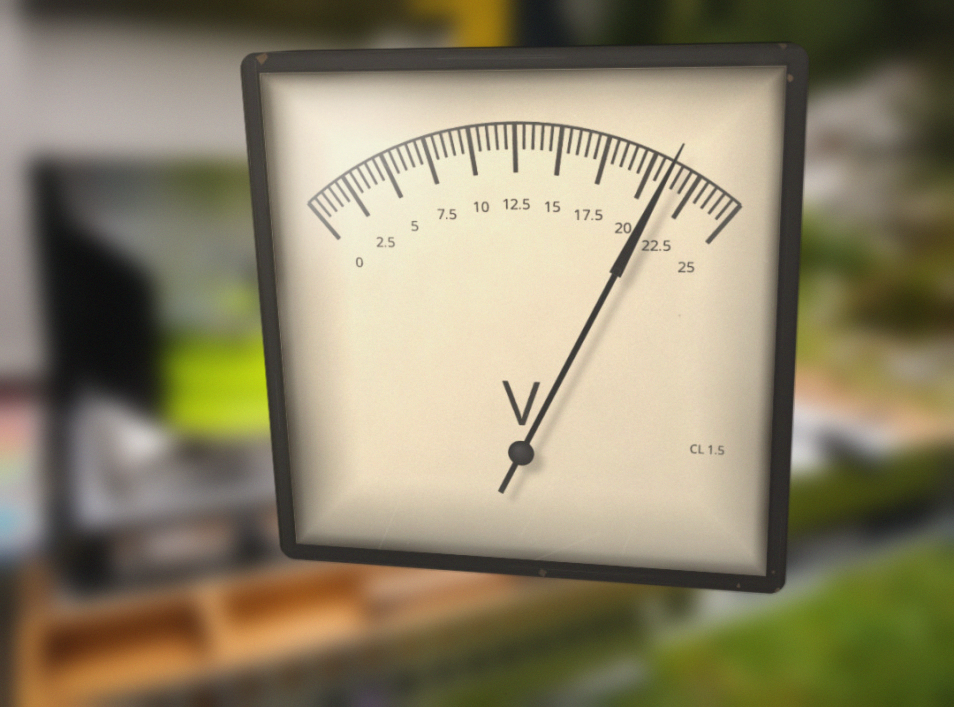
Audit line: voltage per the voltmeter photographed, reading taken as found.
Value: 21 V
